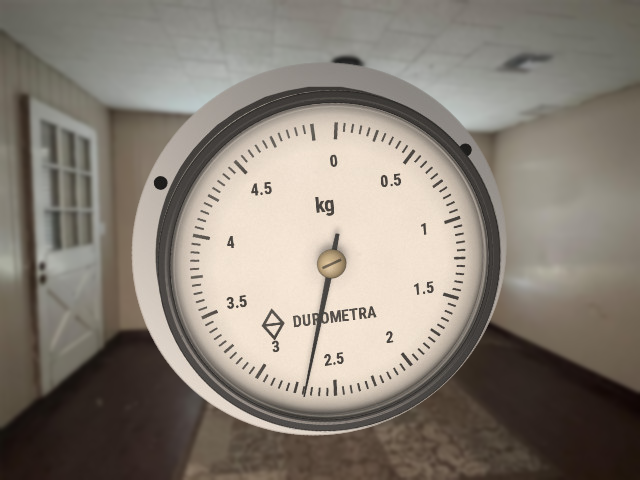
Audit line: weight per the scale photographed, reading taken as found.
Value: 2.7 kg
